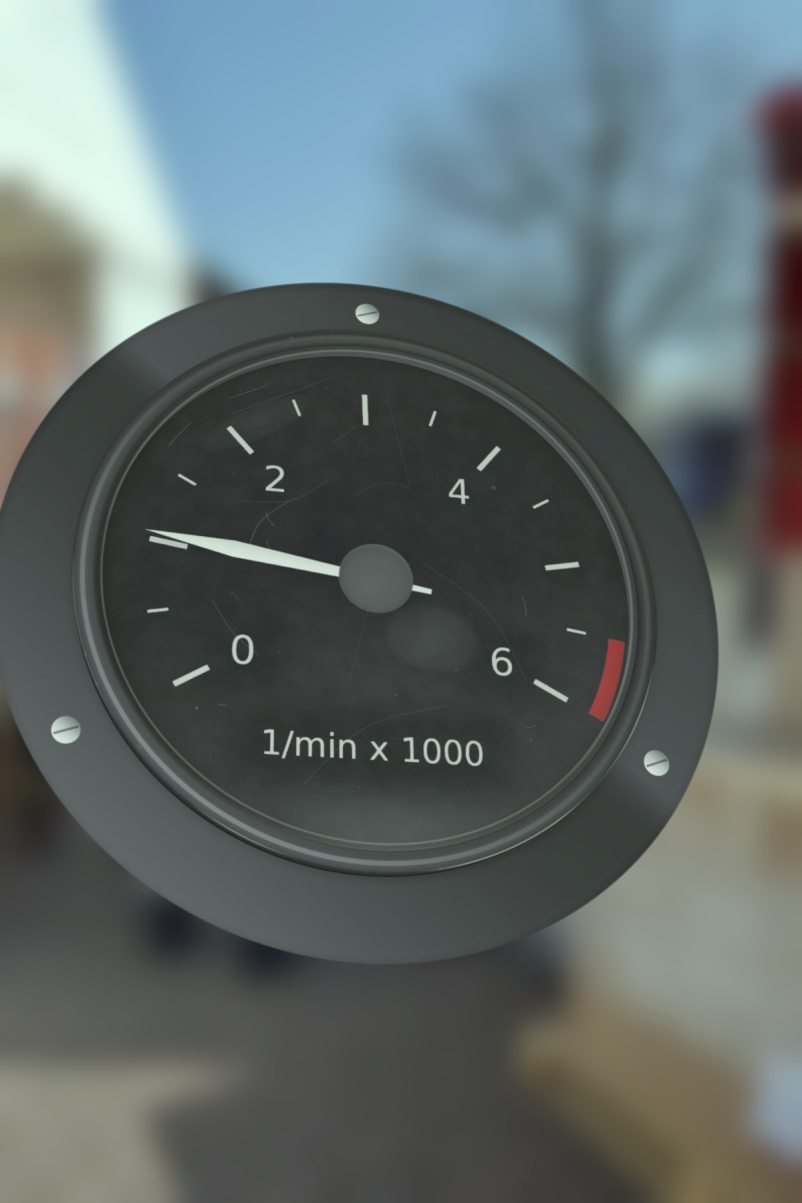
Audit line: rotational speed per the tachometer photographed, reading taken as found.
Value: 1000 rpm
